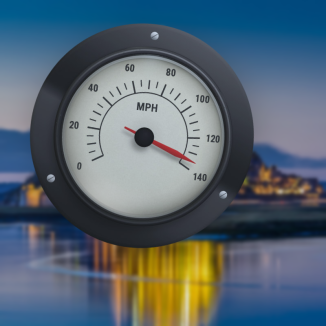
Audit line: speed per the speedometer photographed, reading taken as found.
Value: 135 mph
